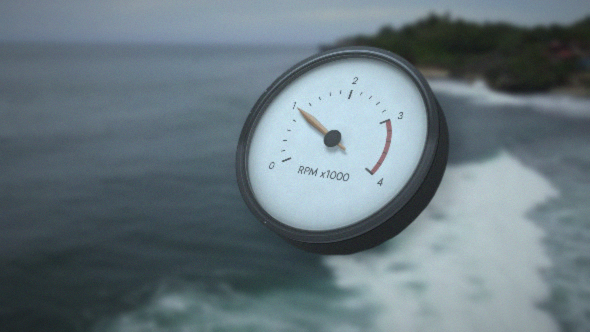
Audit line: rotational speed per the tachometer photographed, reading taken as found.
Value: 1000 rpm
